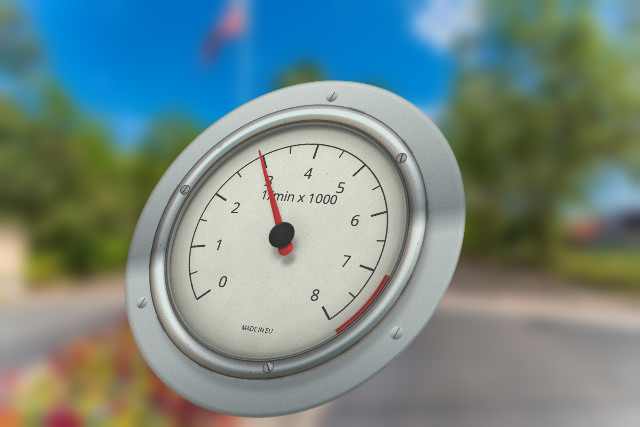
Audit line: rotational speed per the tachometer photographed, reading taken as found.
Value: 3000 rpm
